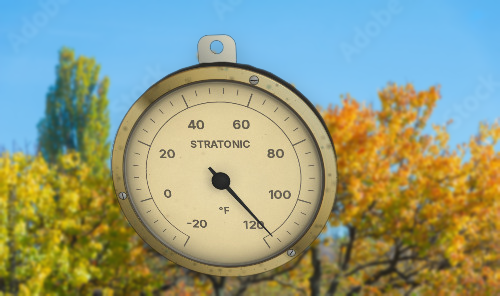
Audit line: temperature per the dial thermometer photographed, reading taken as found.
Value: 116 °F
